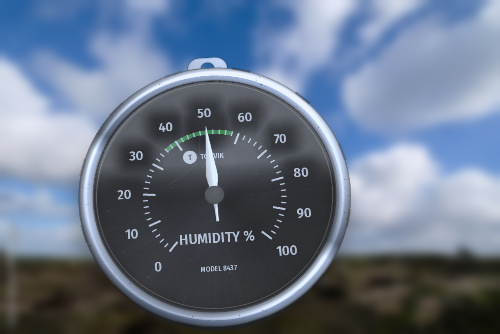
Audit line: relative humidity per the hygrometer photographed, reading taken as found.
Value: 50 %
